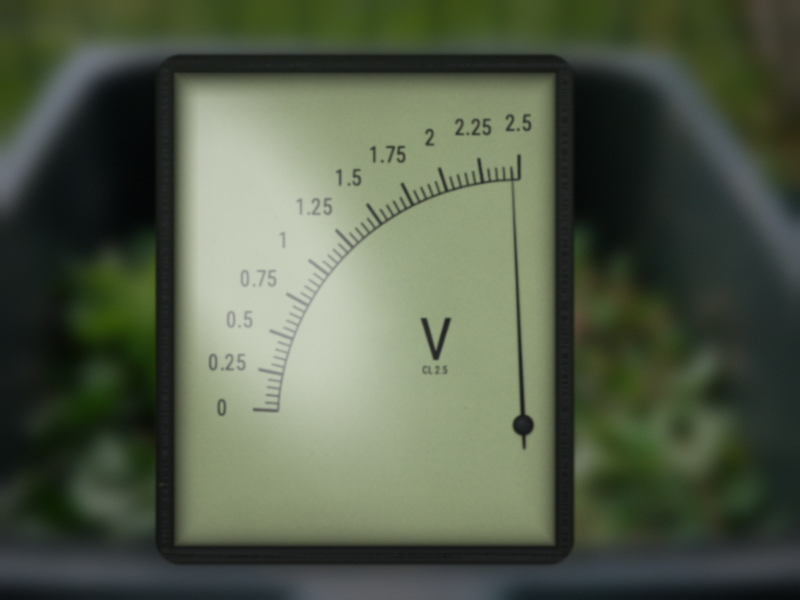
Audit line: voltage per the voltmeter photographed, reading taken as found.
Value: 2.45 V
